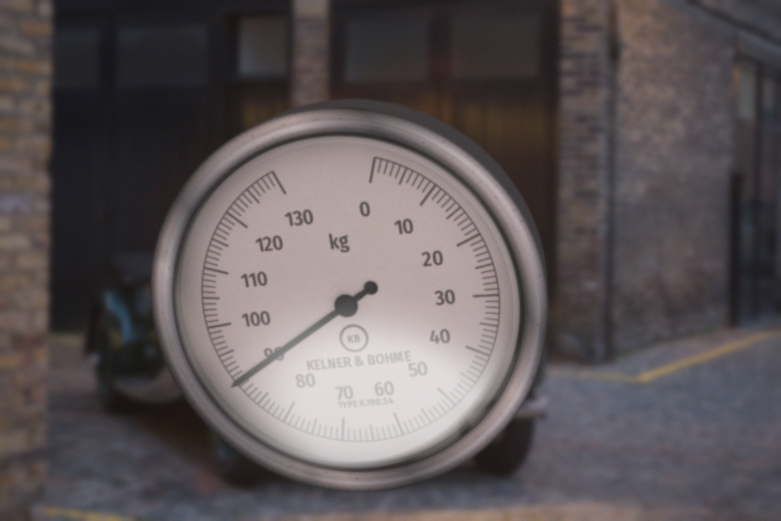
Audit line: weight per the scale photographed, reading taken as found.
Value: 90 kg
